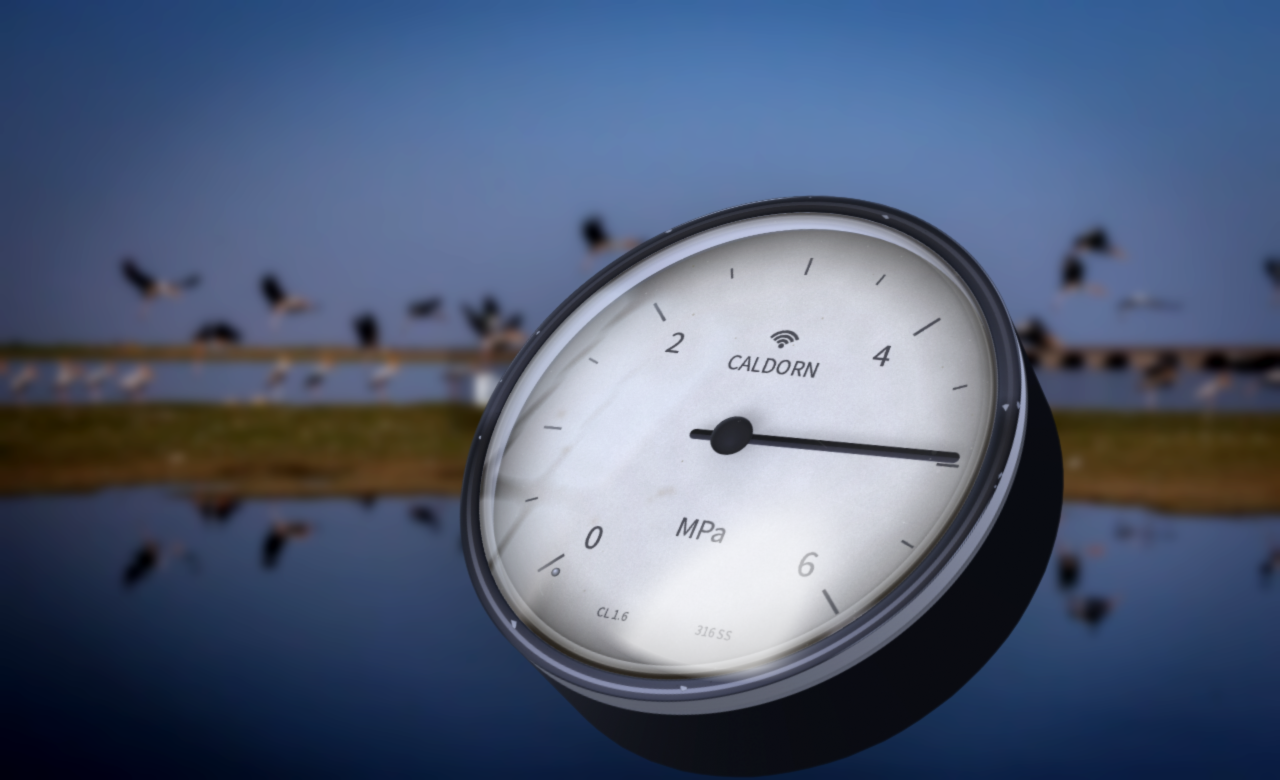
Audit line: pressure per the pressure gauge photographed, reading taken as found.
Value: 5 MPa
